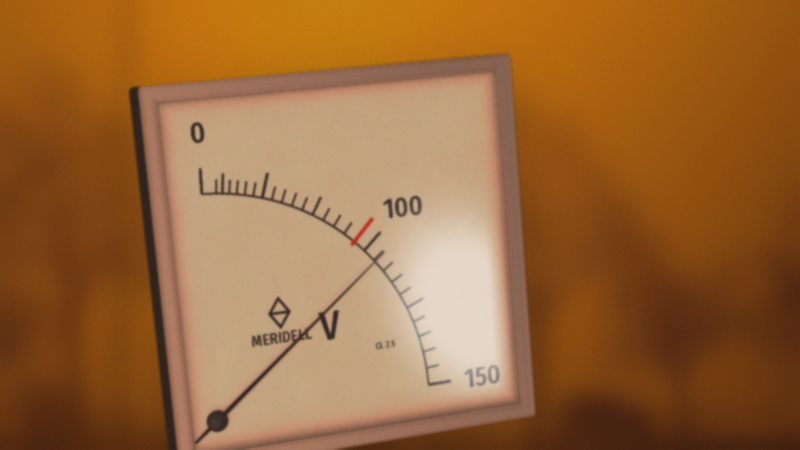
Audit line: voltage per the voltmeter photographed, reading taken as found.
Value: 105 V
